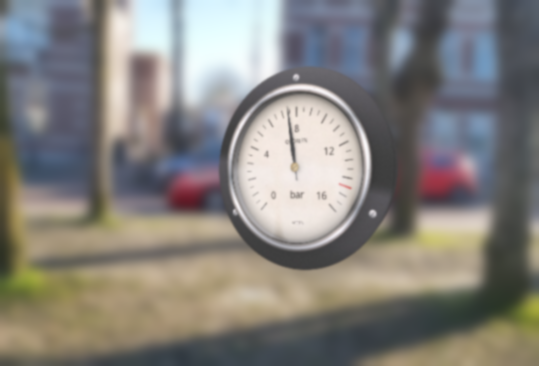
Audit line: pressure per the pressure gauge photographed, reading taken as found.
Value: 7.5 bar
